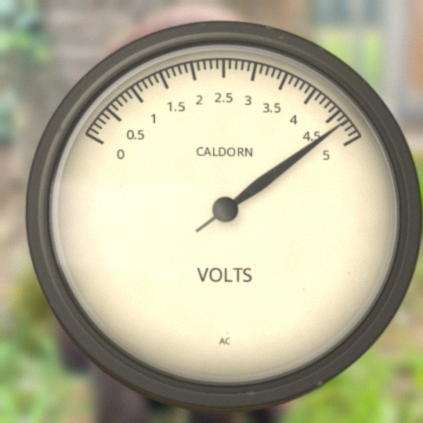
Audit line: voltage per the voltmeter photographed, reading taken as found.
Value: 4.7 V
